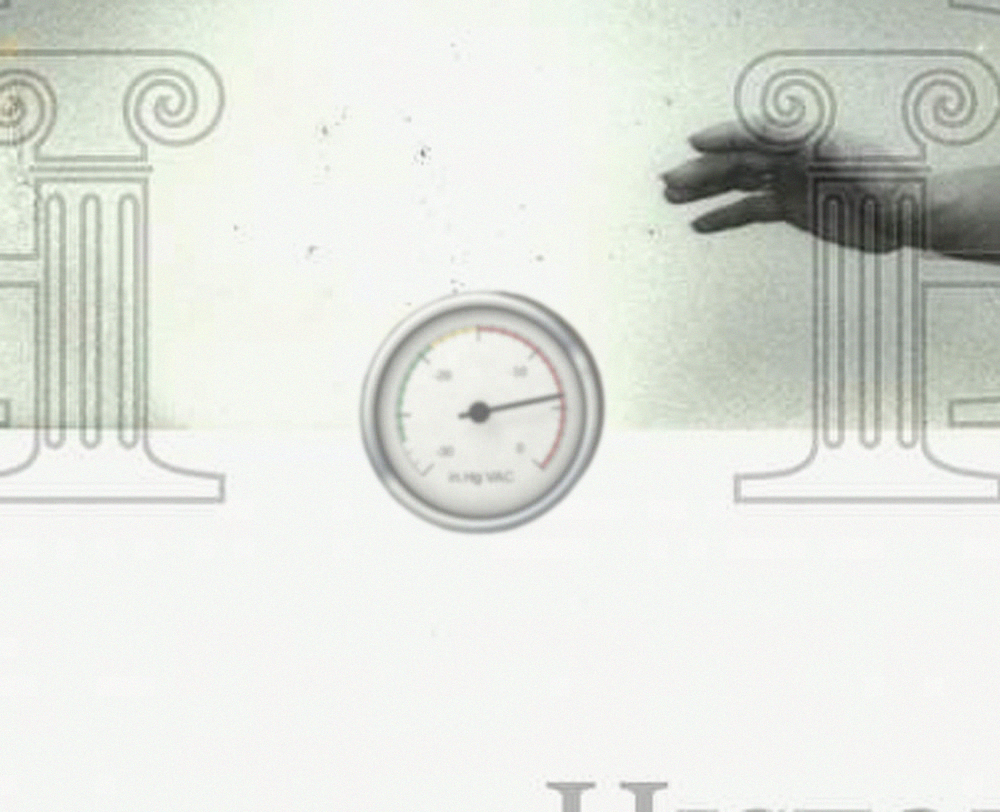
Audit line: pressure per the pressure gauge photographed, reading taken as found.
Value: -6 inHg
